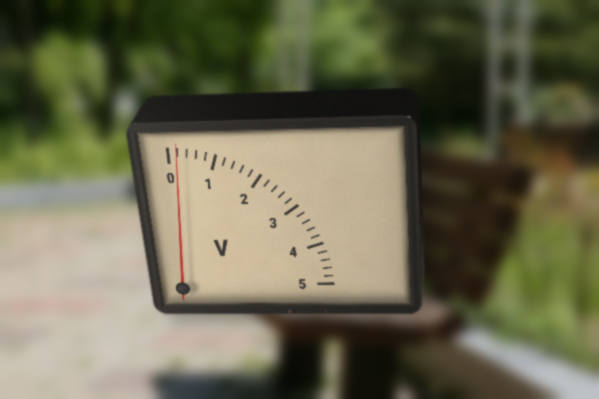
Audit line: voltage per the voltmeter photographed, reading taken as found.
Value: 0.2 V
